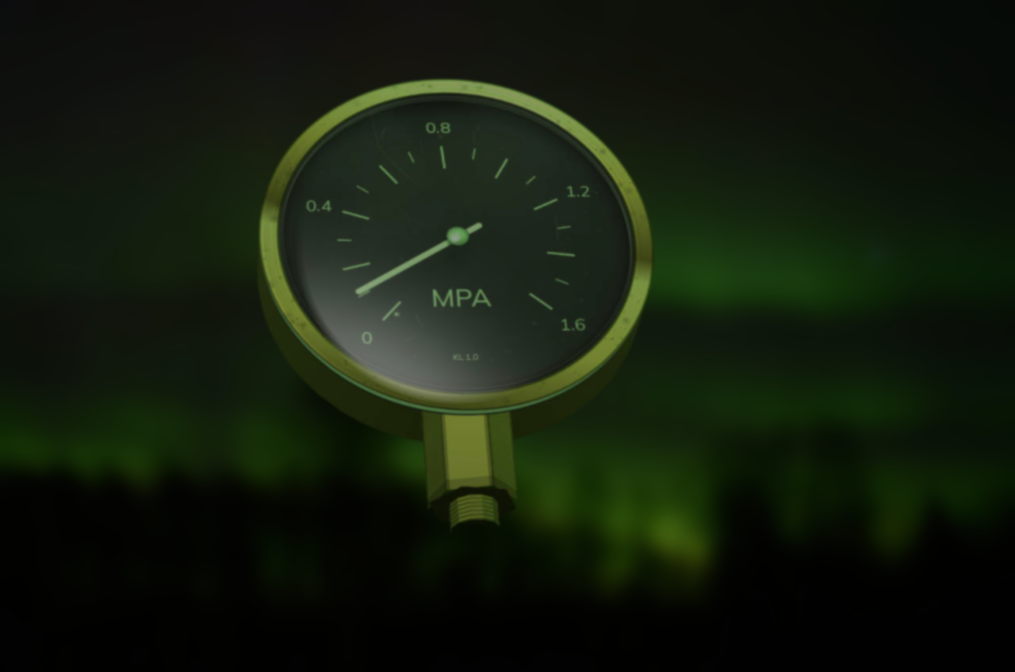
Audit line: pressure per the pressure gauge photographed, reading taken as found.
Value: 0.1 MPa
